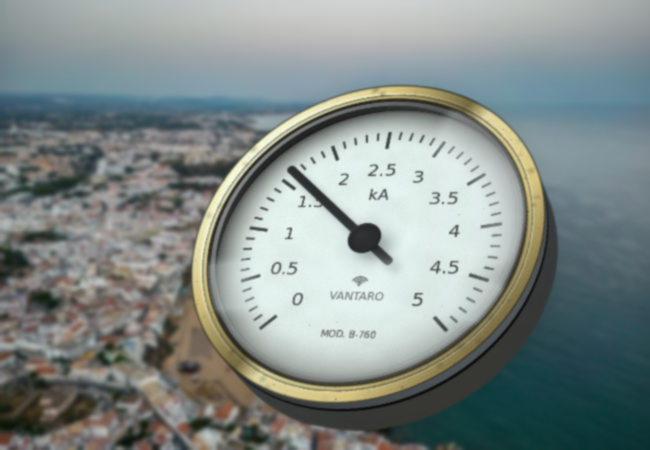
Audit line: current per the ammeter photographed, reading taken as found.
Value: 1.6 kA
